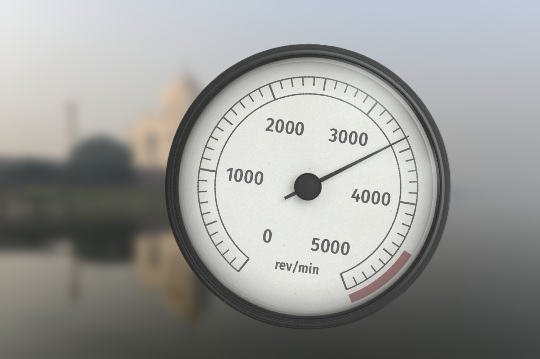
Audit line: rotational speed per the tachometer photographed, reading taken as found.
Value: 3400 rpm
